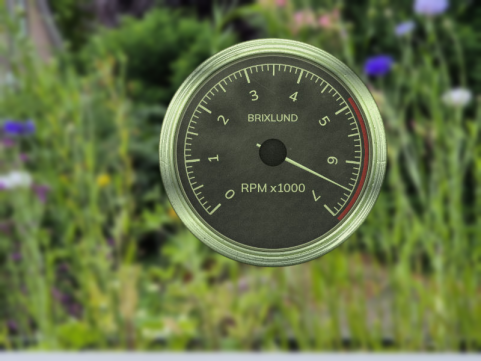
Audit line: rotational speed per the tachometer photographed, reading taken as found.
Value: 6500 rpm
